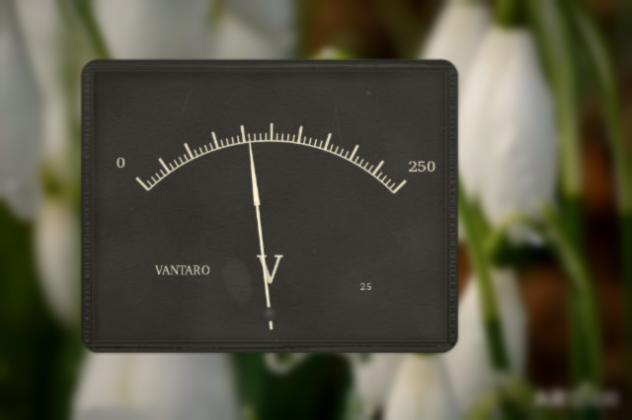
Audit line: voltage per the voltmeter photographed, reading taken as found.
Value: 105 V
